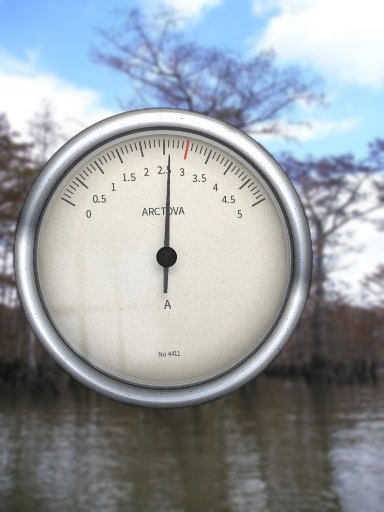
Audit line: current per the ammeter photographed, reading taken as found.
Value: 2.6 A
